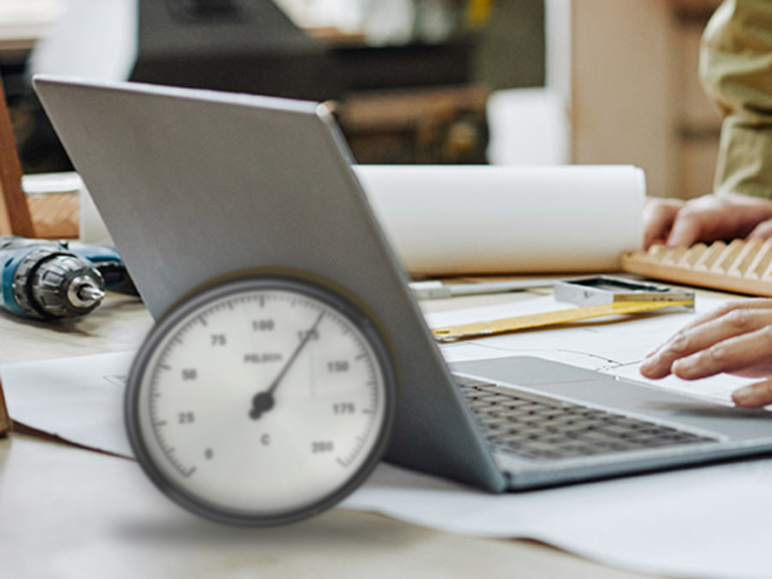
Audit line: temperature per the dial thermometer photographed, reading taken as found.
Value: 125 °C
